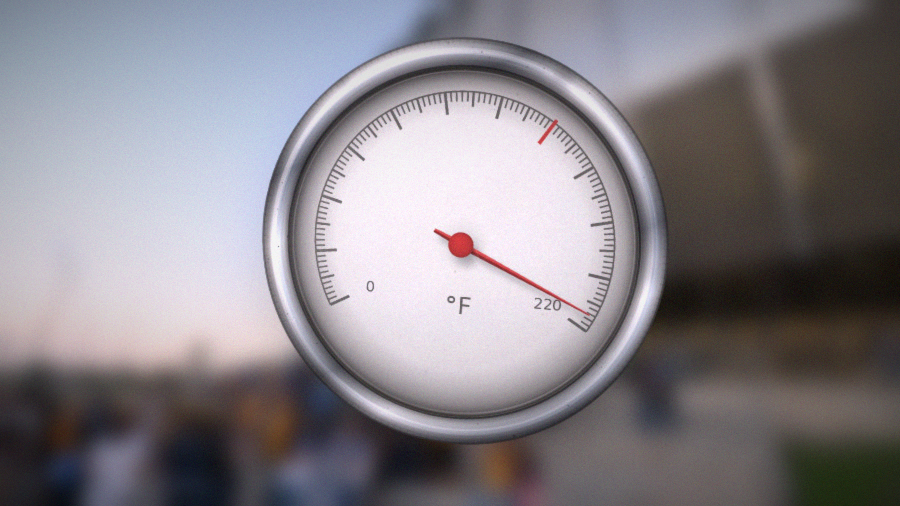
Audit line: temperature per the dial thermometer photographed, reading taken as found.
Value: 214 °F
